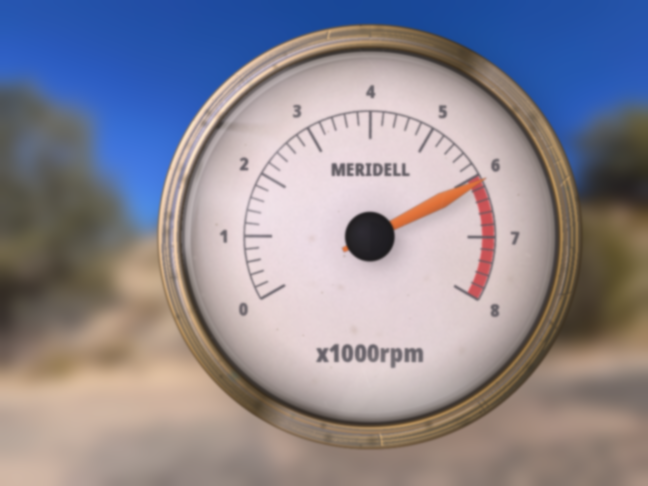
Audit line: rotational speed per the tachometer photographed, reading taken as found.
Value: 6100 rpm
